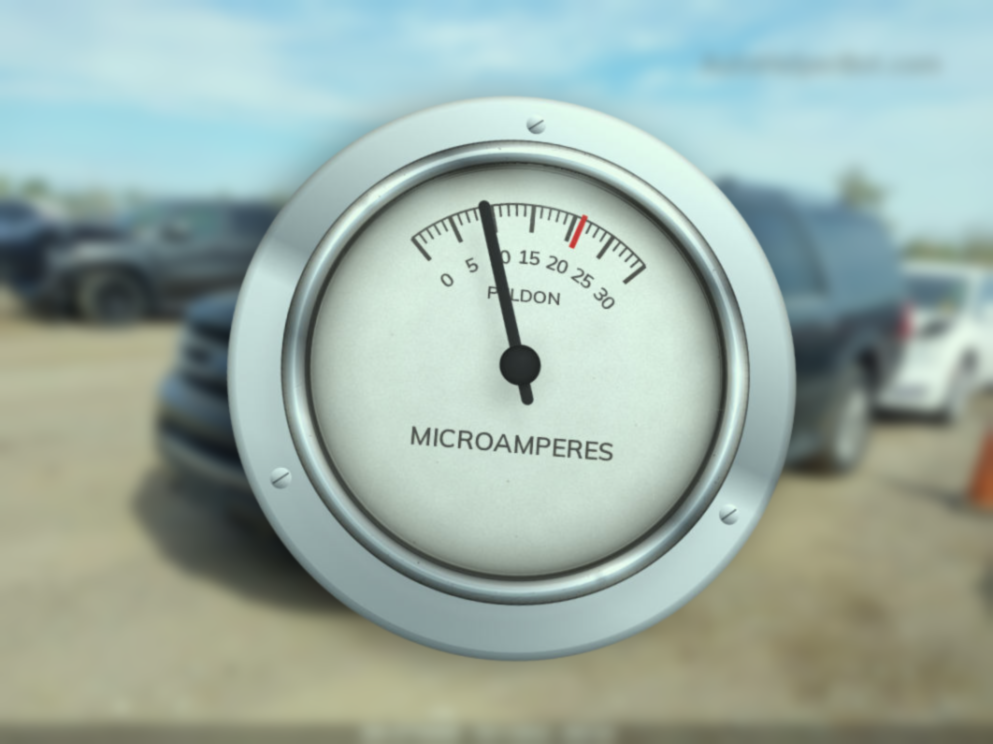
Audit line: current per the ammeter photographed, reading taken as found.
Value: 9 µA
